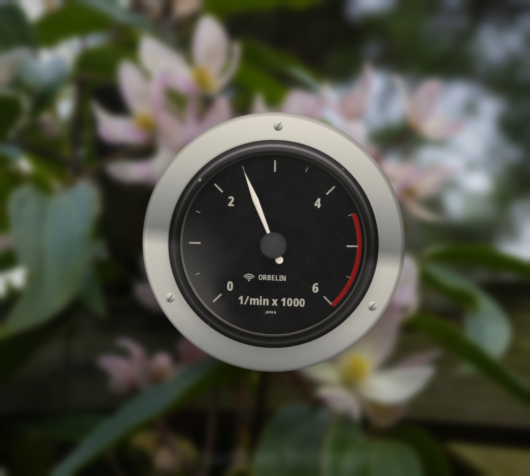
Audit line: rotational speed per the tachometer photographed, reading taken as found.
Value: 2500 rpm
